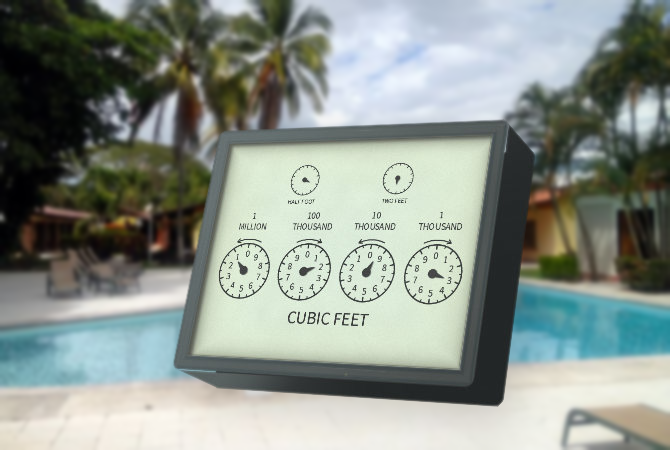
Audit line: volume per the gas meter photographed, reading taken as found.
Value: 119300 ft³
